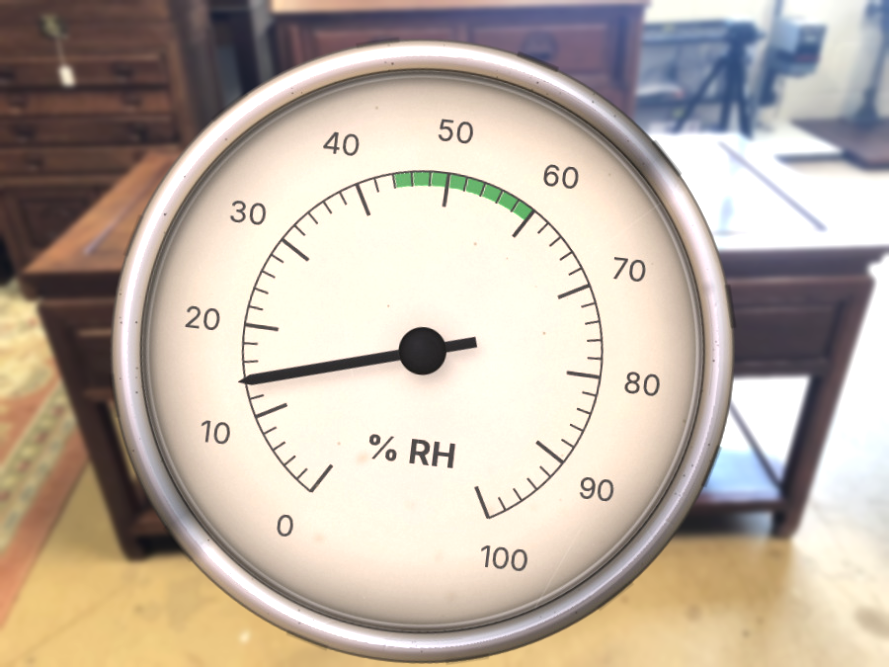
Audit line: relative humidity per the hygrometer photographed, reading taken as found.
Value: 14 %
